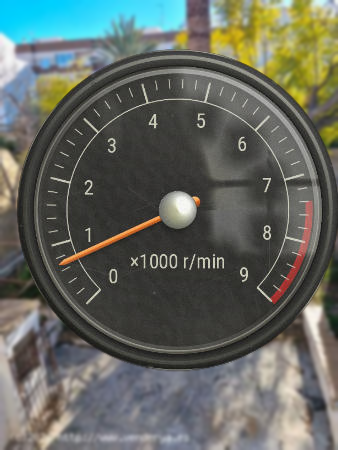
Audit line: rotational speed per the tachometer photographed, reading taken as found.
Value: 700 rpm
